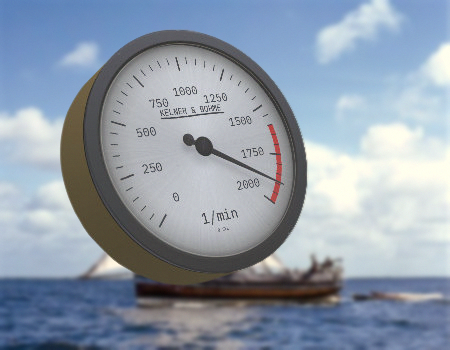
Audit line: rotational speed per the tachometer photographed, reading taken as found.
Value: 1900 rpm
